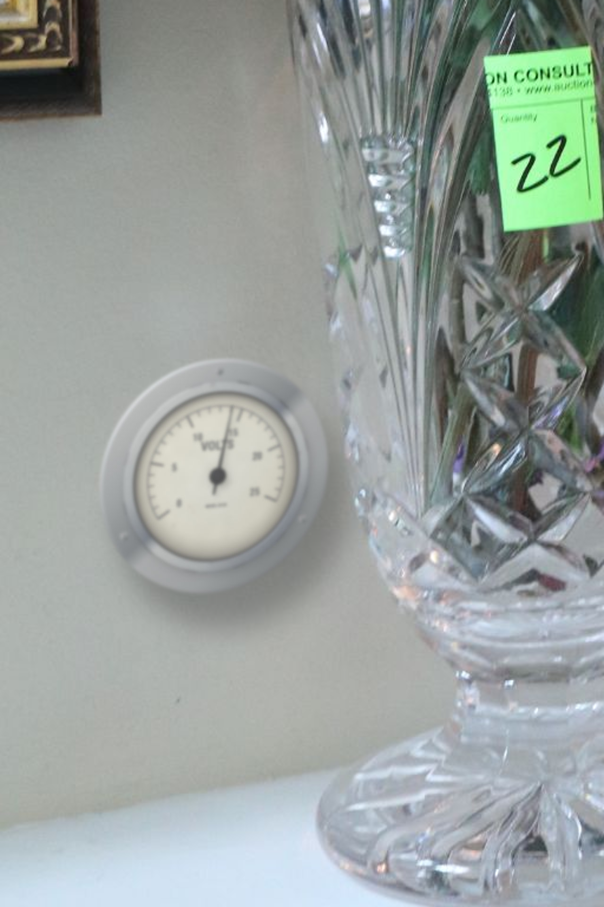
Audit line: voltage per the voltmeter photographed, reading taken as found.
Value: 14 V
